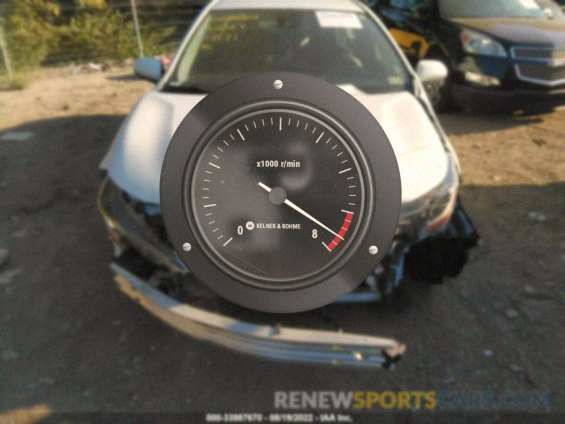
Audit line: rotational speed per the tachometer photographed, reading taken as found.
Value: 7600 rpm
